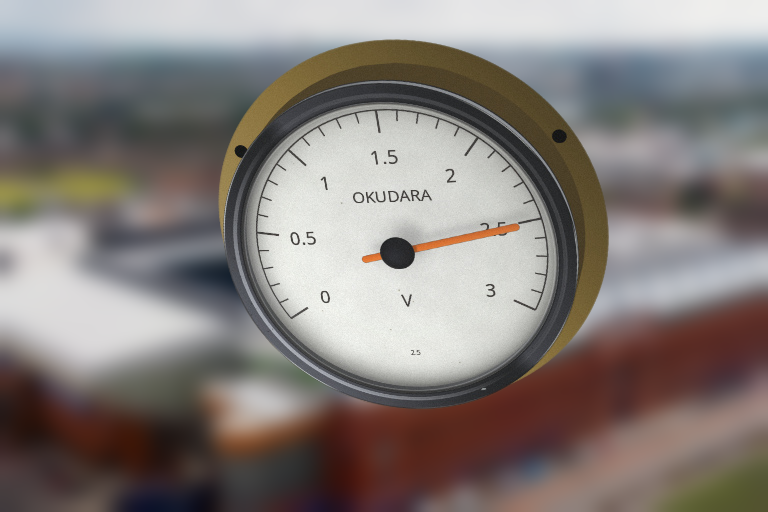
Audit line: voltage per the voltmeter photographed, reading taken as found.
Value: 2.5 V
